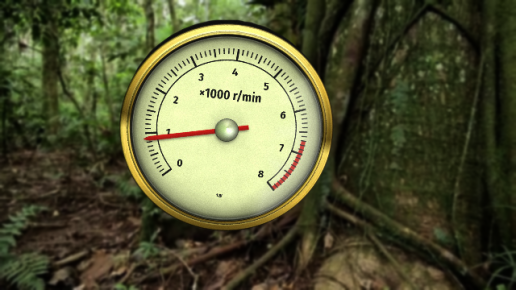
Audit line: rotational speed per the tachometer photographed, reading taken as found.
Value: 900 rpm
